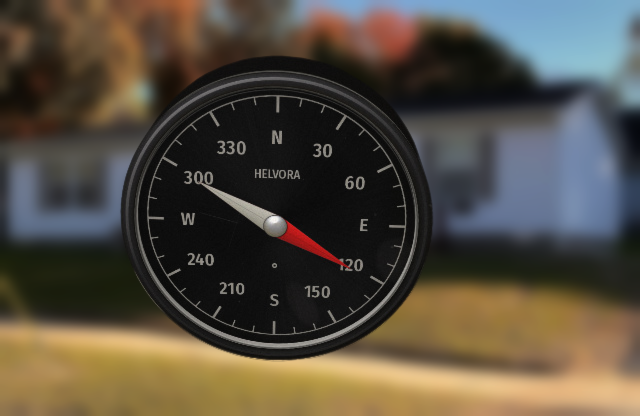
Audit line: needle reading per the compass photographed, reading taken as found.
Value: 120 °
